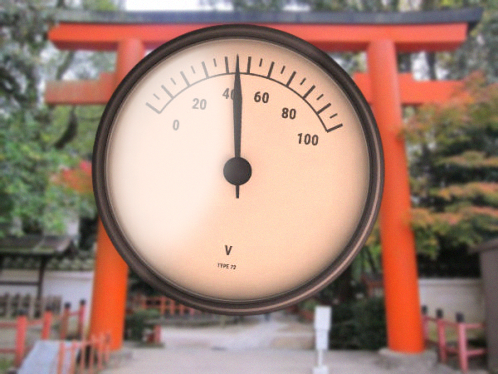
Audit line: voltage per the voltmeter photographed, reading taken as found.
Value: 45 V
